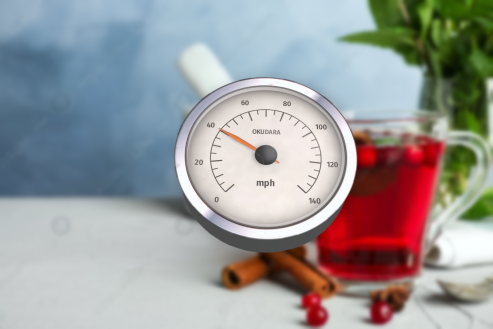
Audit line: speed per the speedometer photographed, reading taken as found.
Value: 40 mph
